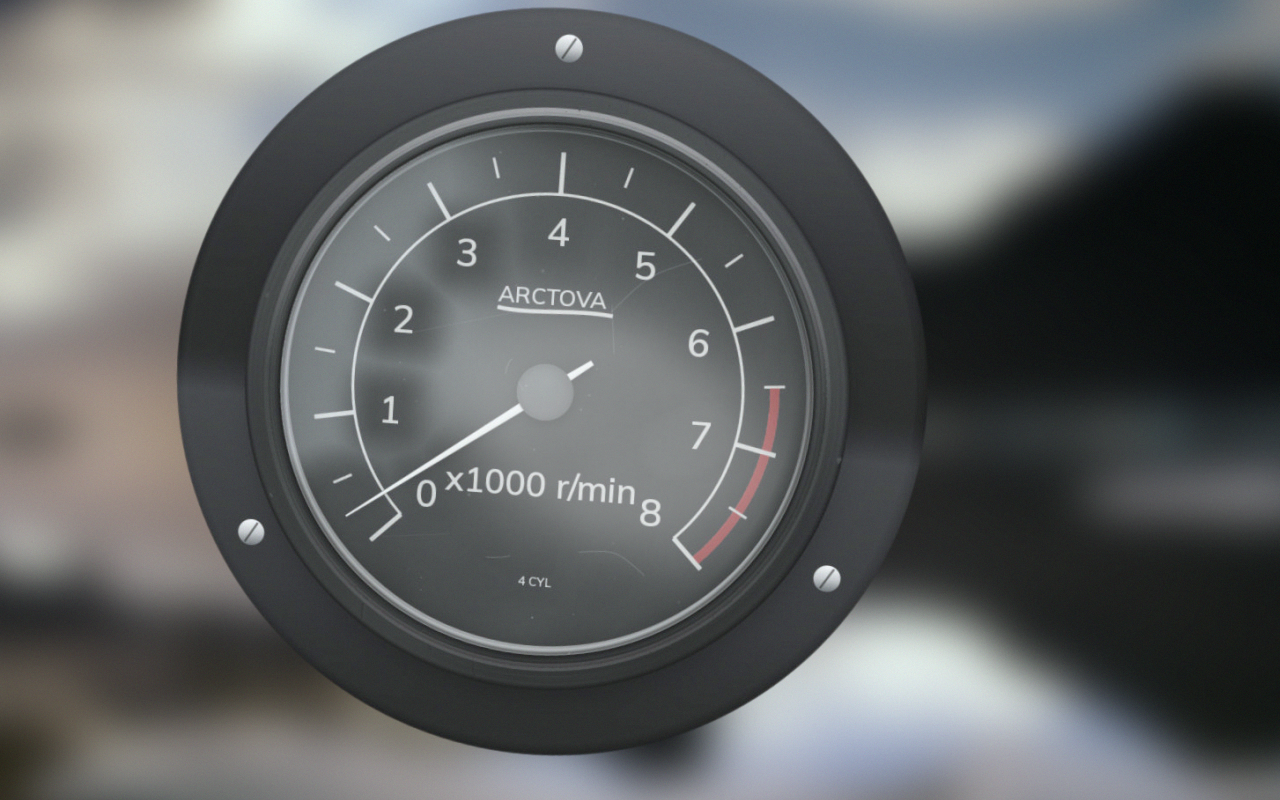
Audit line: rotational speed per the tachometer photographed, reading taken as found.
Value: 250 rpm
